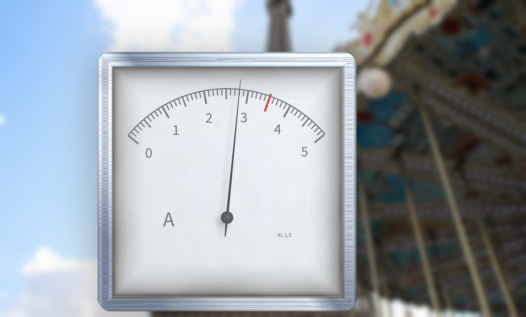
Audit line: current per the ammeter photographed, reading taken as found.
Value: 2.8 A
